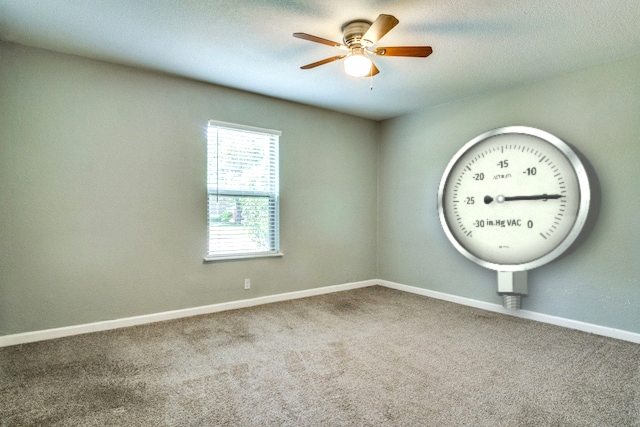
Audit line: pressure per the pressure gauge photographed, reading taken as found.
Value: -5 inHg
